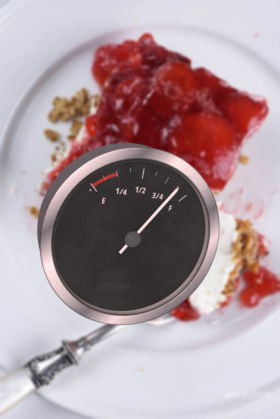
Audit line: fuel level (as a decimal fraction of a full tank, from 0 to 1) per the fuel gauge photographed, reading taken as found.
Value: 0.875
